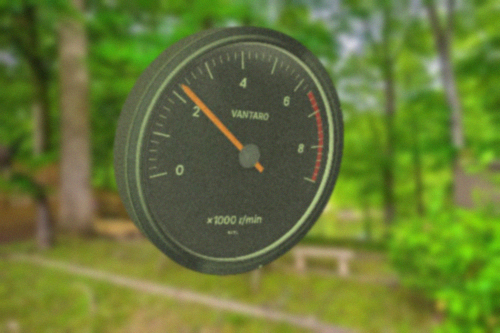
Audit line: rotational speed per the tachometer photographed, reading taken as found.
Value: 2200 rpm
